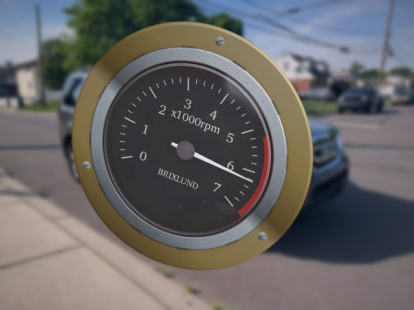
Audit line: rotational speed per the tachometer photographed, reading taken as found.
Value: 6200 rpm
